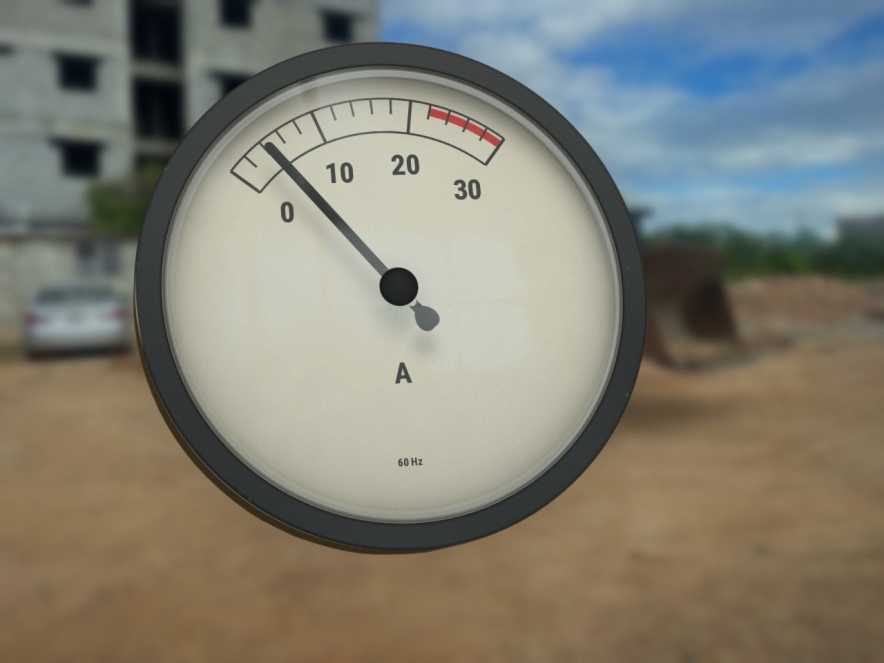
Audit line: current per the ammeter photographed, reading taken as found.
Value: 4 A
